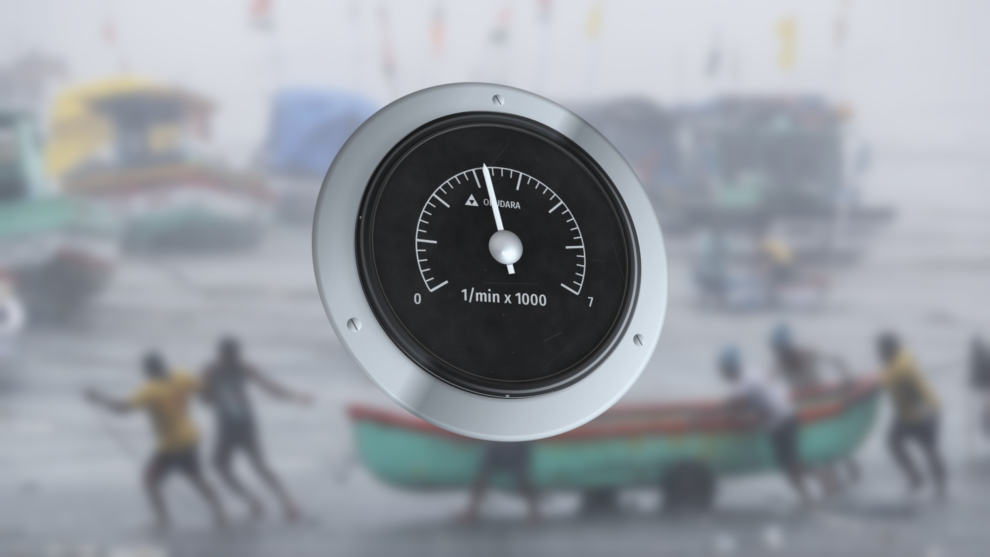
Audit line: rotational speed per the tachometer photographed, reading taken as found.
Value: 3200 rpm
